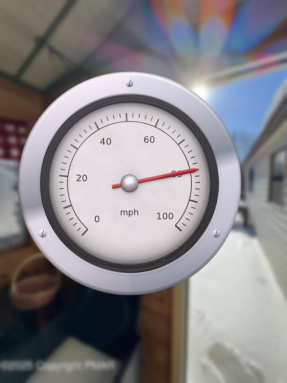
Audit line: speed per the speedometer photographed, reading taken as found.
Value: 80 mph
